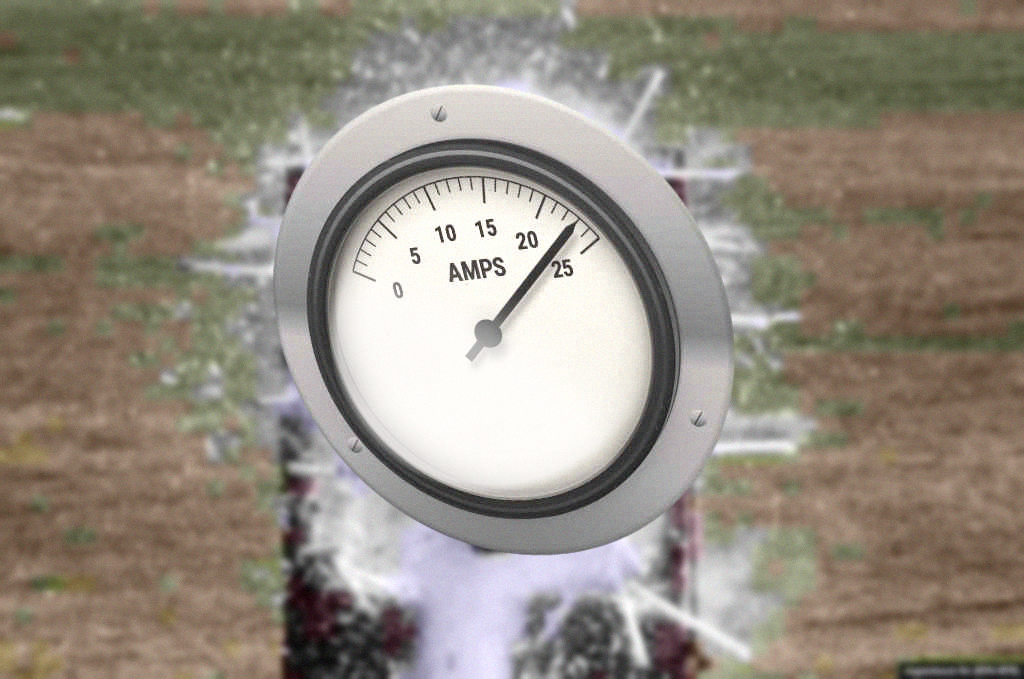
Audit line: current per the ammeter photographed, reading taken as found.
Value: 23 A
